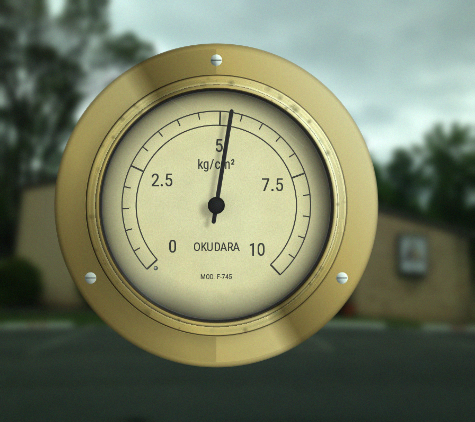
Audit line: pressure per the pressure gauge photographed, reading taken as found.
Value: 5.25 kg/cm²
